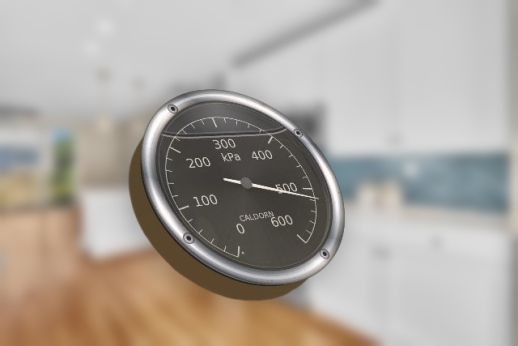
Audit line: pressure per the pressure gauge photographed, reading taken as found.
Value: 520 kPa
